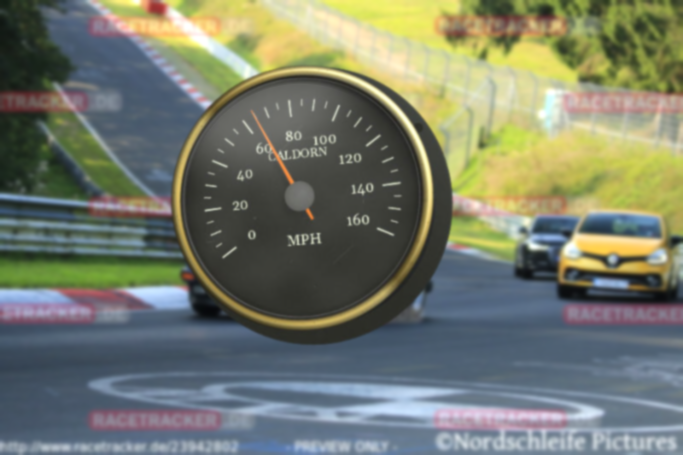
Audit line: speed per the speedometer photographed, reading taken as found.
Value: 65 mph
